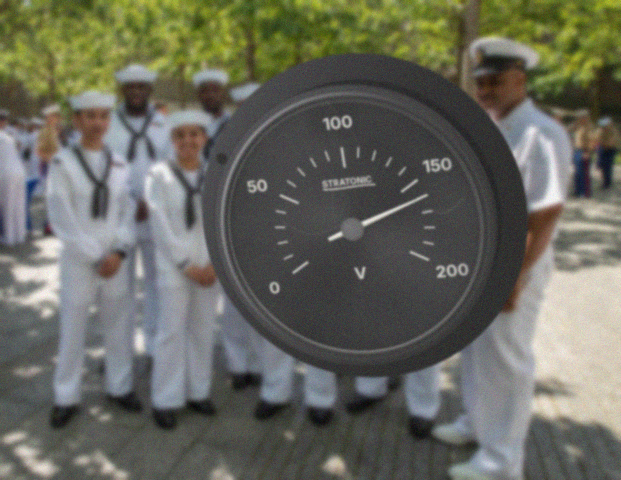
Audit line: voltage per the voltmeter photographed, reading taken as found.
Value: 160 V
